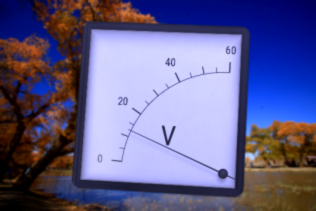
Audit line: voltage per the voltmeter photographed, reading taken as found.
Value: 12.5 V
